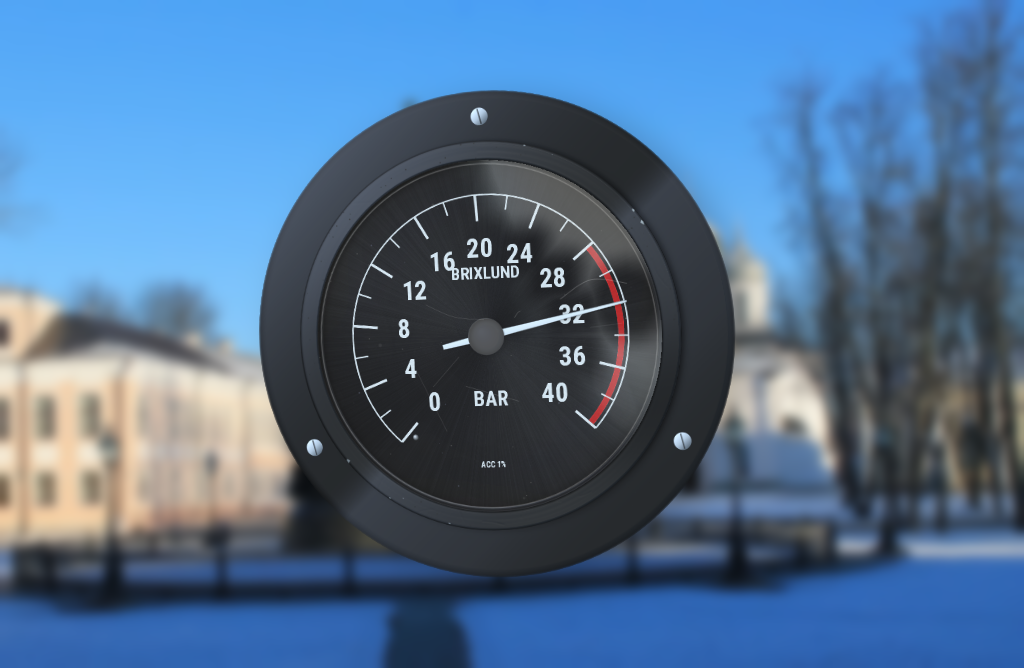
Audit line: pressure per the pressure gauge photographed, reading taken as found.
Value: 32 bar
